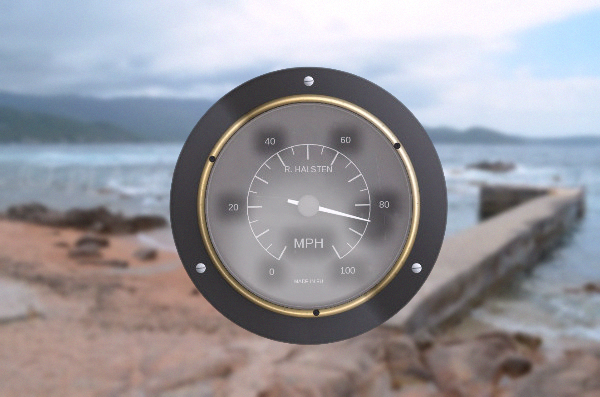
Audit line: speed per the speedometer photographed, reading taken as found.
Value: 85 mph
